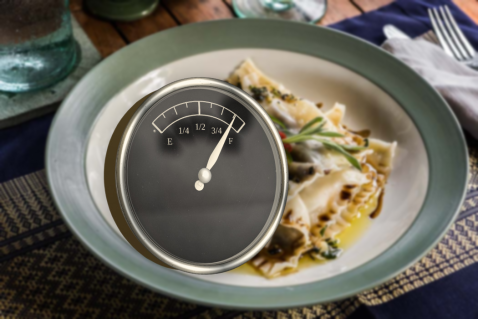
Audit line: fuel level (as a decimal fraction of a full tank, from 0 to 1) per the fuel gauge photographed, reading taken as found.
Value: 0.875
